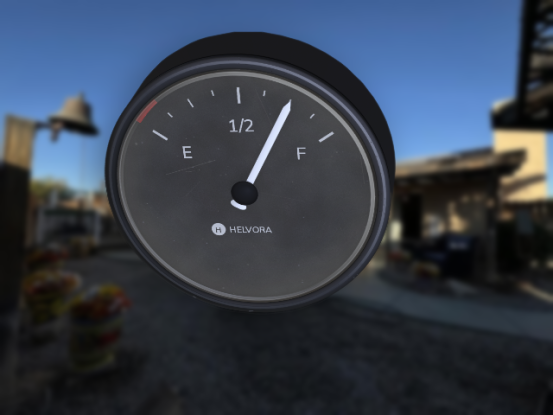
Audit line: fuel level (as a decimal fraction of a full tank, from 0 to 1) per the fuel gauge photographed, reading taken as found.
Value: 0.75
